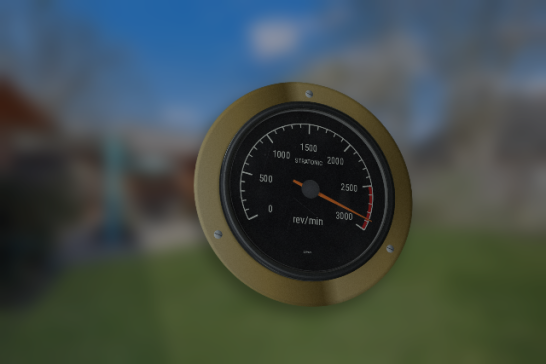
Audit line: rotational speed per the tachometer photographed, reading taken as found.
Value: 2900 rpm
